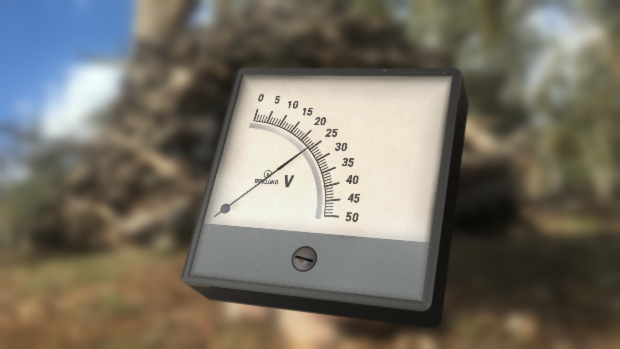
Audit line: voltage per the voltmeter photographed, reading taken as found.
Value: 25 V
